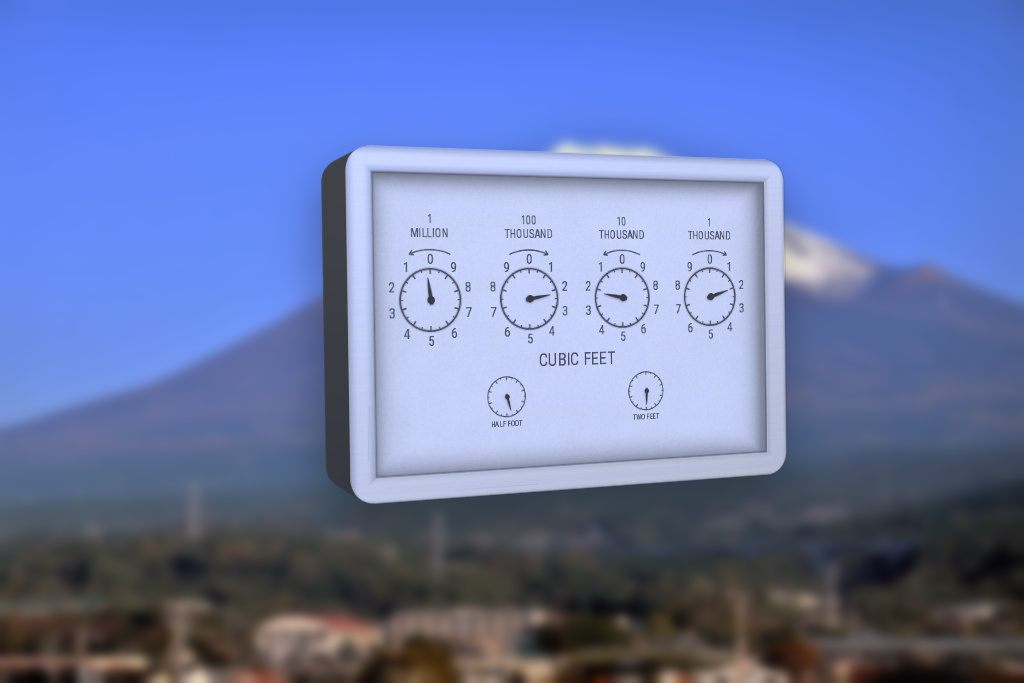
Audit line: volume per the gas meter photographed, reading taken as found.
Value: 22200 ft³
